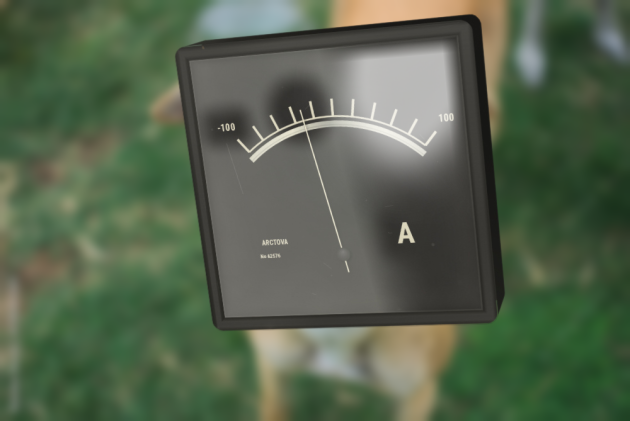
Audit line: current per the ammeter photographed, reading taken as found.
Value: -30 A
